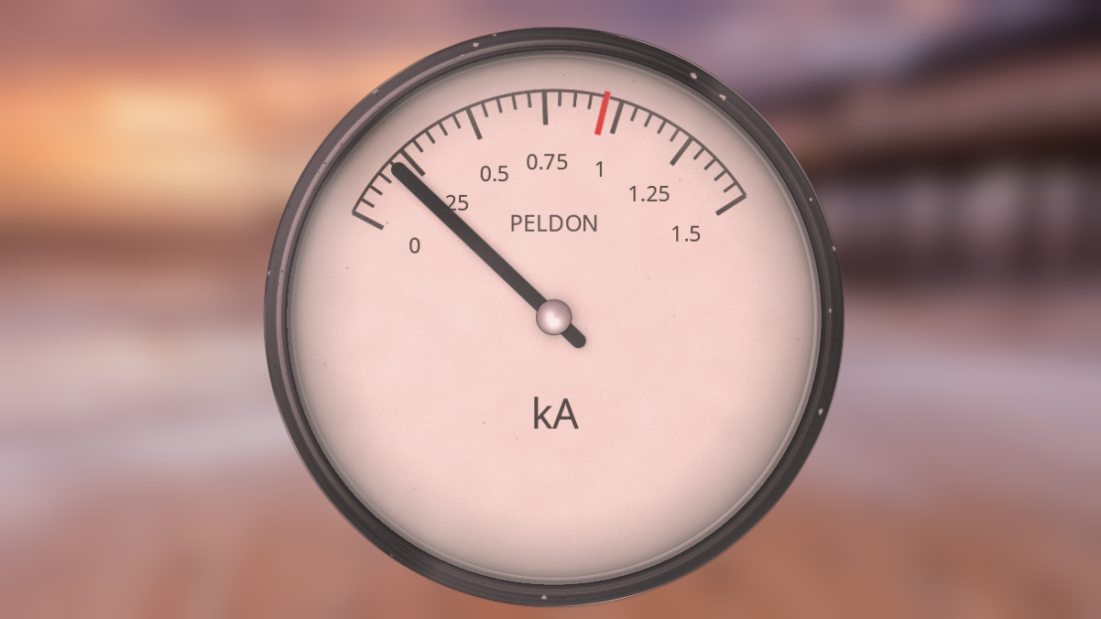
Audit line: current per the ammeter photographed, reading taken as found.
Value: 0.2 kA
